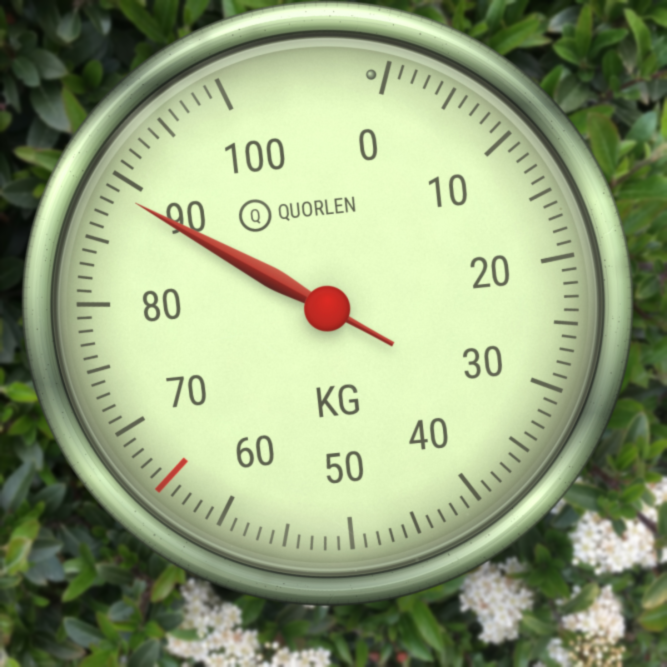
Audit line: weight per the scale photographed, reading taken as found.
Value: 89 kg
